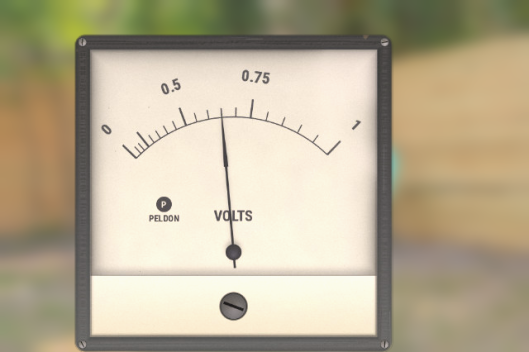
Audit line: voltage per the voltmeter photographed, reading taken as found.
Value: 0.65 V
